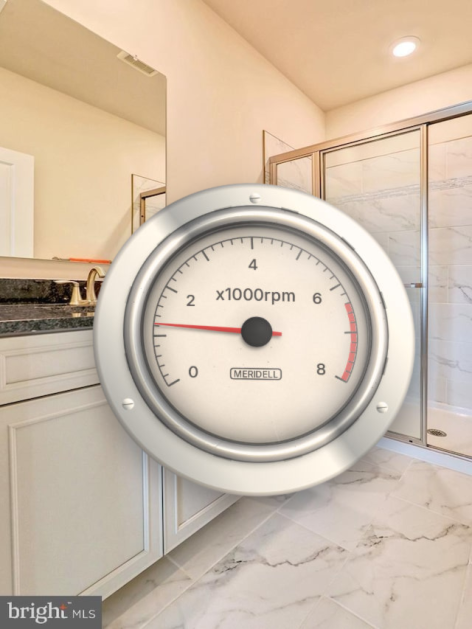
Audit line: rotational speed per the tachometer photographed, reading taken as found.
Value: 1200 rpm
